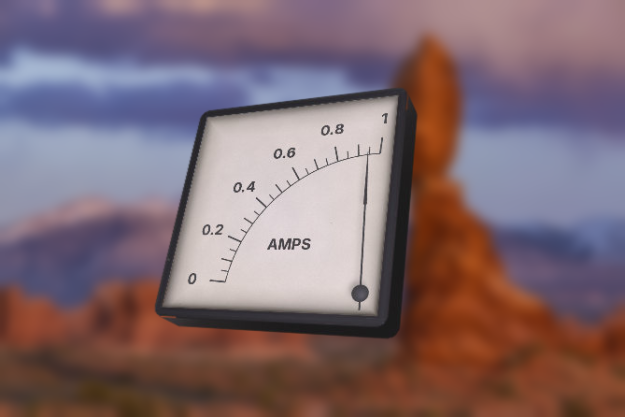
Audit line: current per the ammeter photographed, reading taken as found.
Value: 0.95 A
